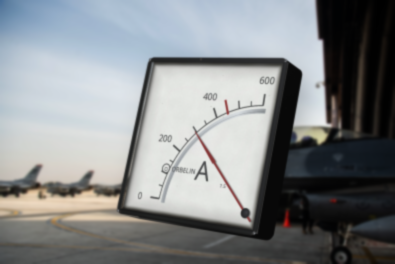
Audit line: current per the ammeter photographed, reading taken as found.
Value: 300 A
